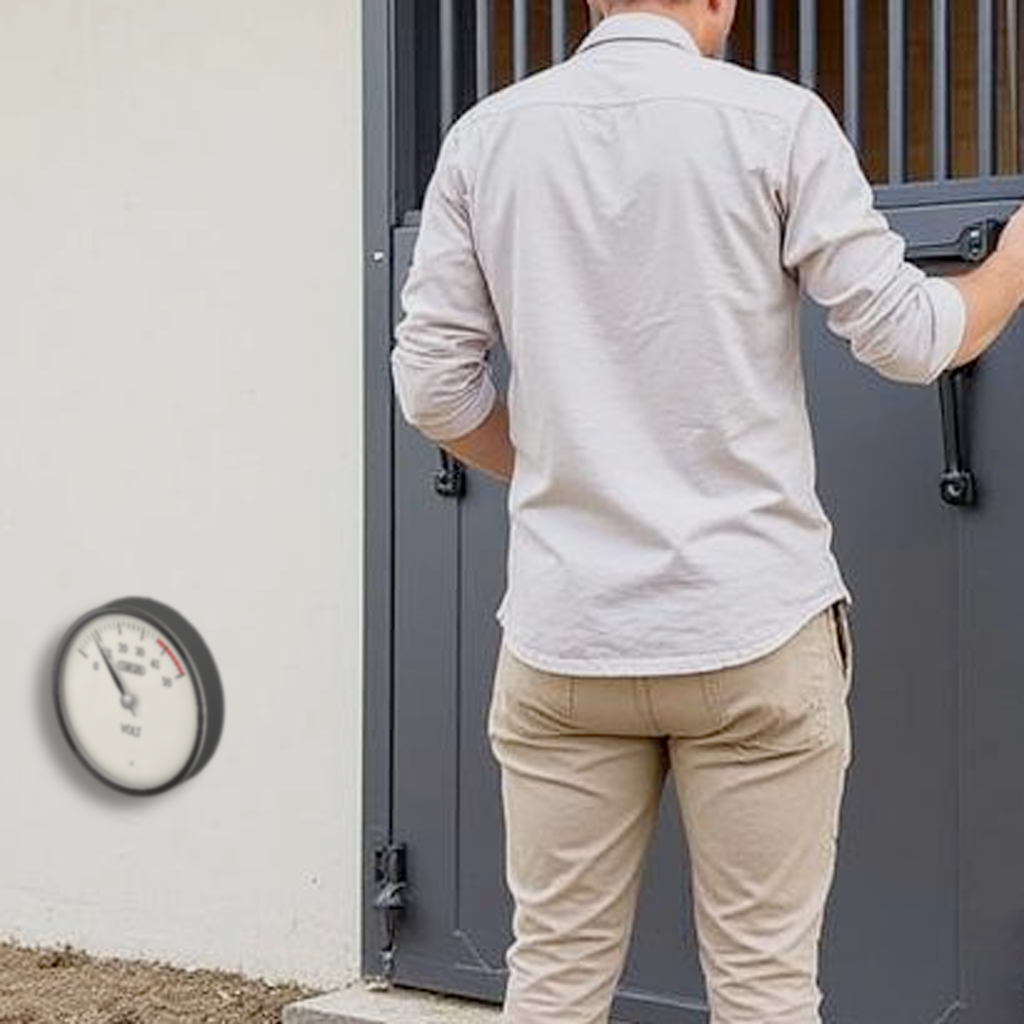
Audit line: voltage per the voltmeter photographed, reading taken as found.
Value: 10 V
